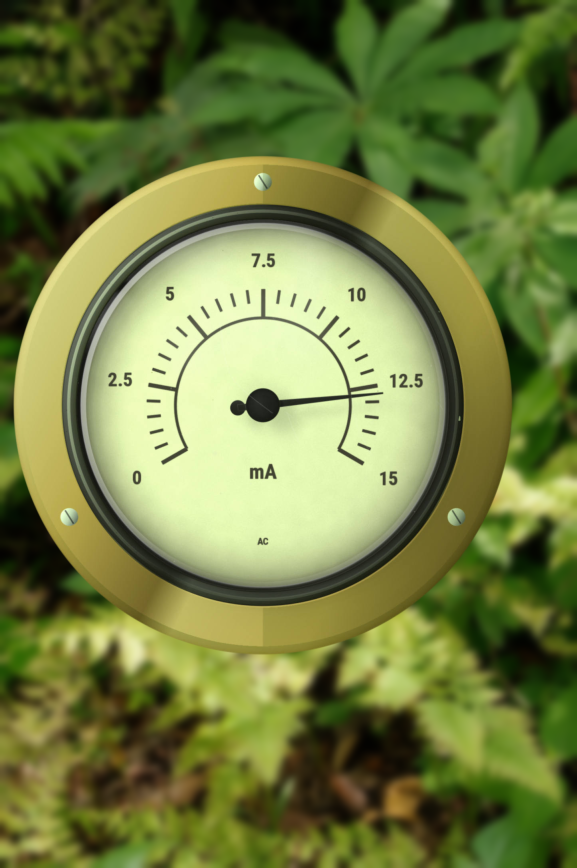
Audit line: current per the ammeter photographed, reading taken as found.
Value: 12.75 mA
